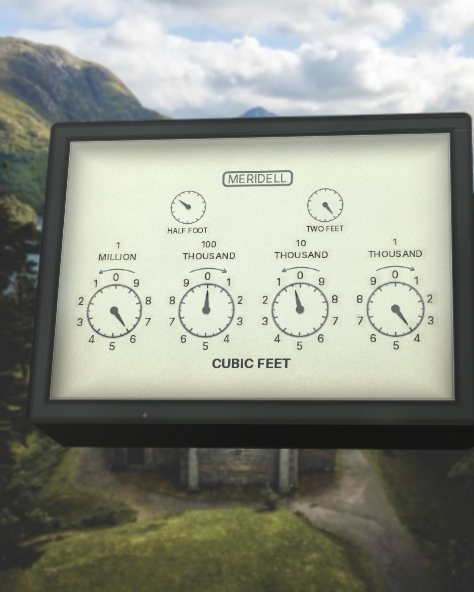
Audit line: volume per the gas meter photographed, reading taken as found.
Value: 600400 ft³
